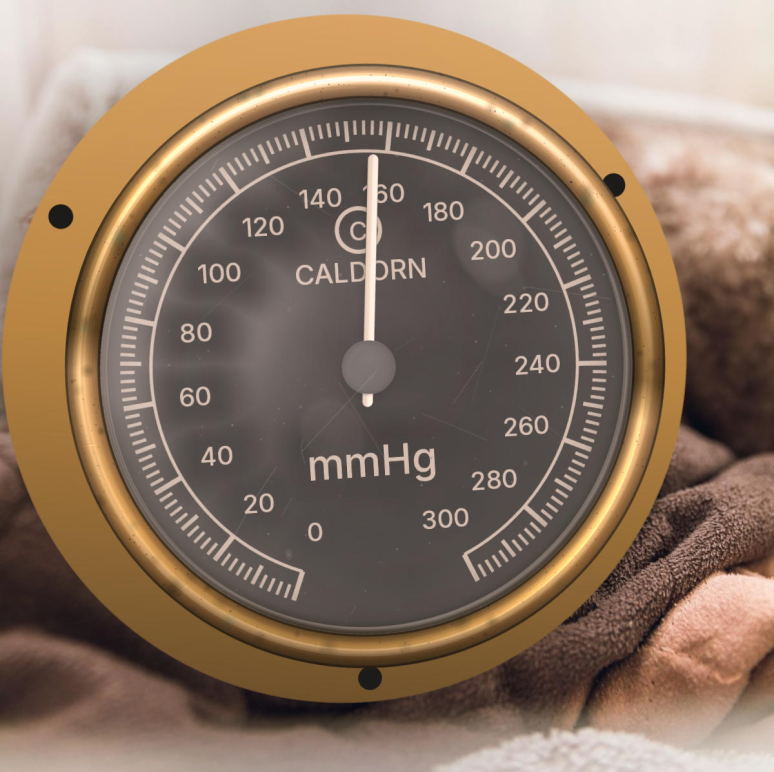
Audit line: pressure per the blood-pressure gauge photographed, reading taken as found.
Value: 156 mmHg
